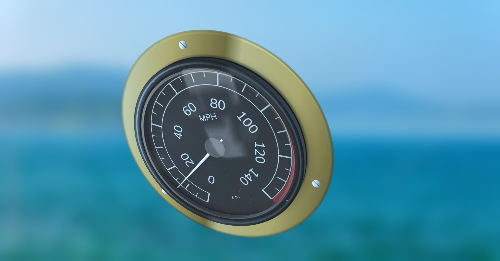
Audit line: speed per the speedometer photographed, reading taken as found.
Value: 12.5 mph
